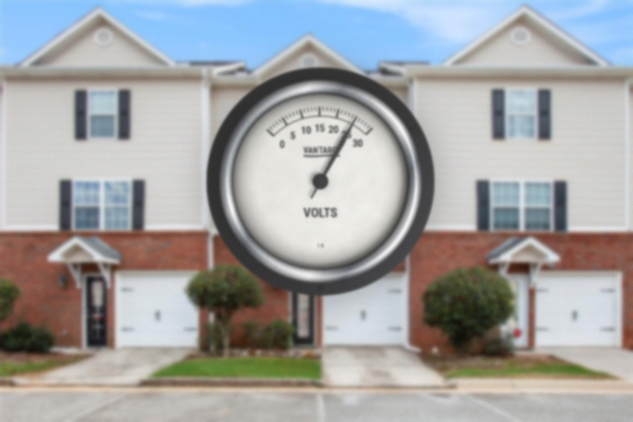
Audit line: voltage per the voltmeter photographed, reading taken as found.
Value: 25 V
